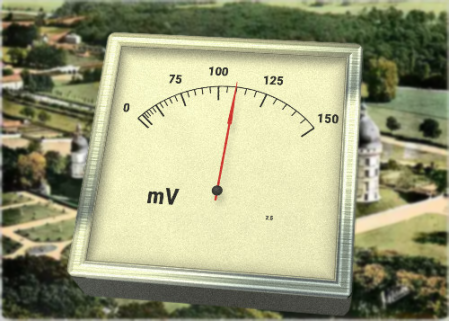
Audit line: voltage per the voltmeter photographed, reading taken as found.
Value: 110 mV
